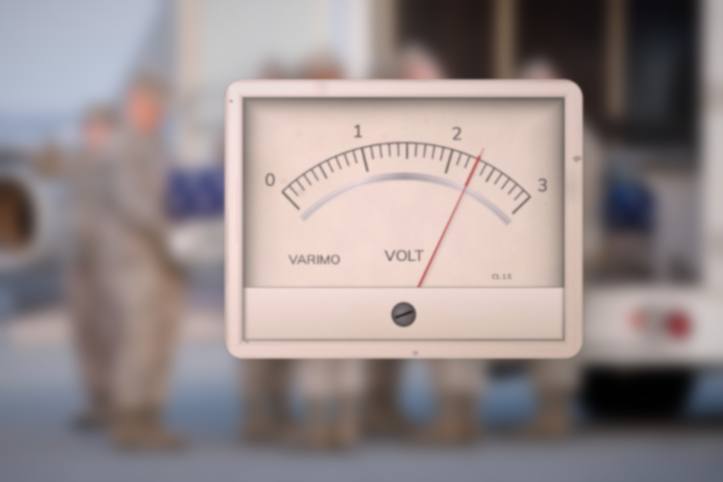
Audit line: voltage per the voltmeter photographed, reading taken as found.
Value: 2.3 V
